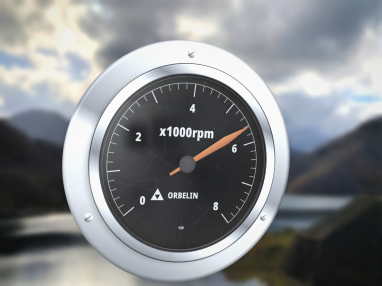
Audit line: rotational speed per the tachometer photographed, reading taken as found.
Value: 5600 rpm
